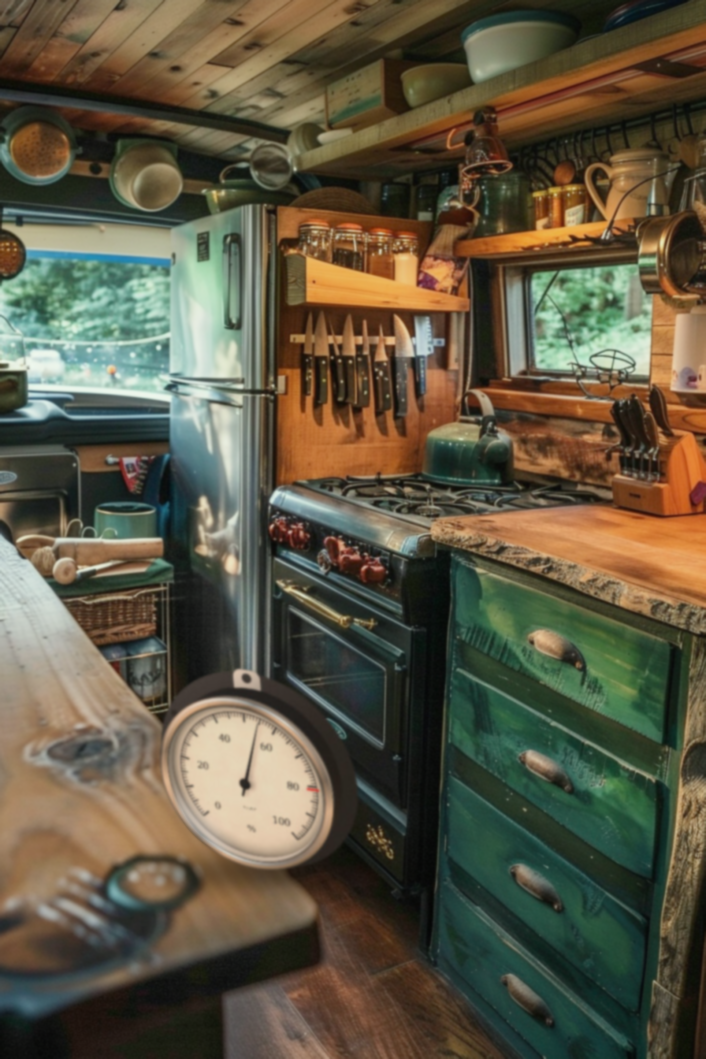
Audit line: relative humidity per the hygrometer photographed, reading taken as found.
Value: 55 %
